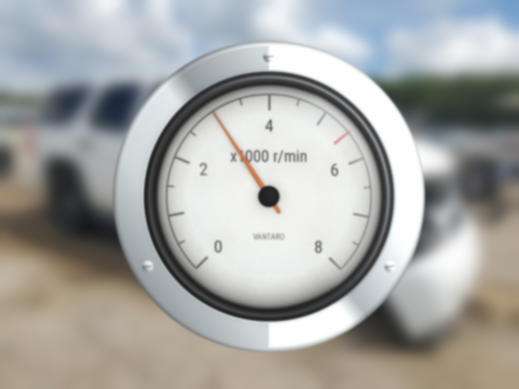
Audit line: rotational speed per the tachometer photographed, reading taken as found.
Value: 3000 rpm
